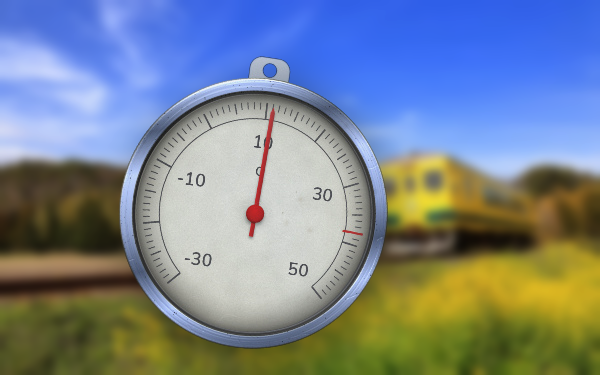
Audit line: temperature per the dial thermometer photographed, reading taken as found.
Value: 11 °C
